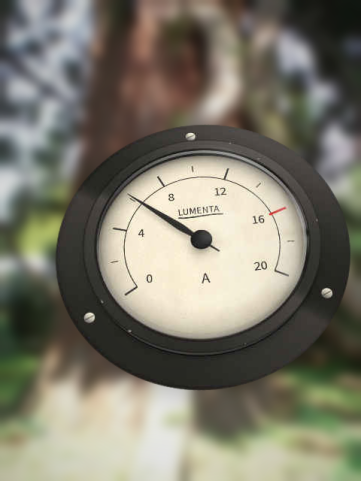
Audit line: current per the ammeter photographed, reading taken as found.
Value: 6 A
